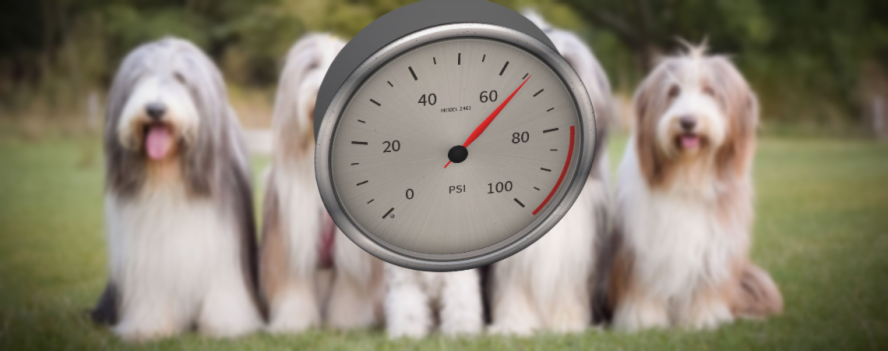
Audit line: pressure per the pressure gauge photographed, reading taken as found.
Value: 65 psi
